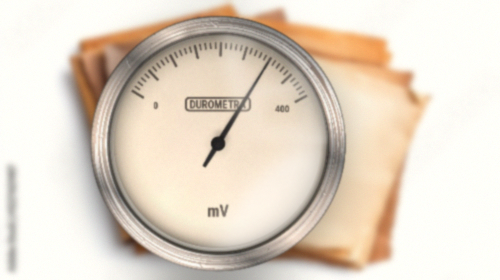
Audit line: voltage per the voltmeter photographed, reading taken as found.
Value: 300 mV
